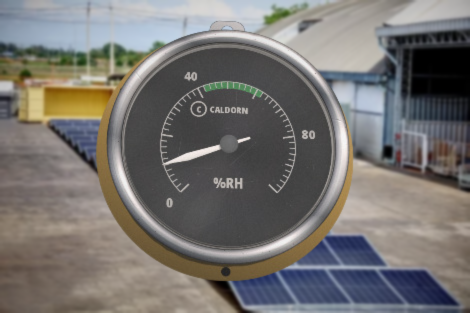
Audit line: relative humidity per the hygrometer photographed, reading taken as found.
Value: 10 %
